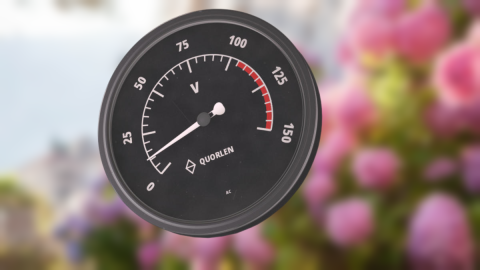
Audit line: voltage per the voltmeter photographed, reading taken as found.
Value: 10 V
